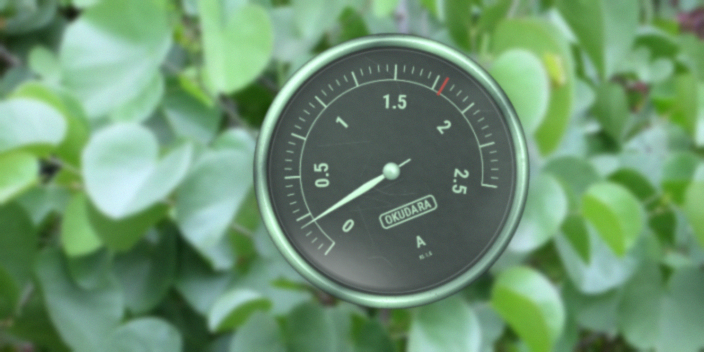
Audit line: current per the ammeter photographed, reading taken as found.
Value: 0.2 A
